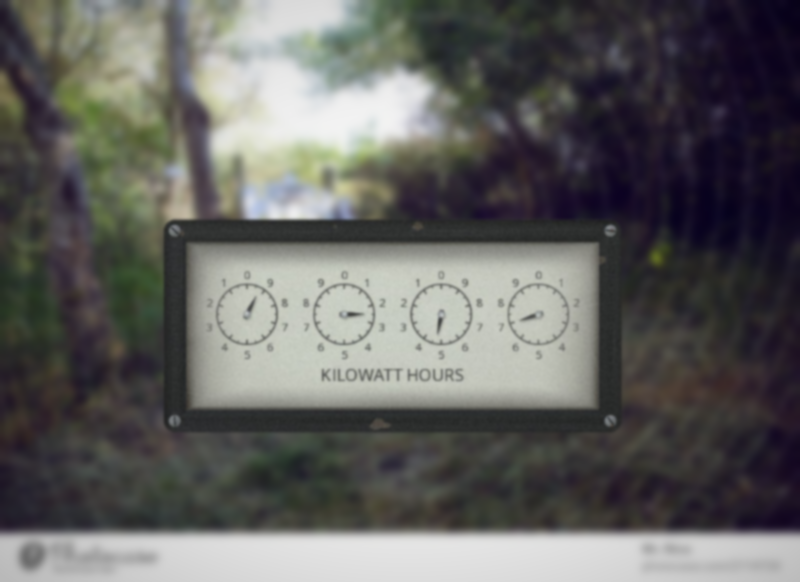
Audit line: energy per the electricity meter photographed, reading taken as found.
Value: 9247 kWh
